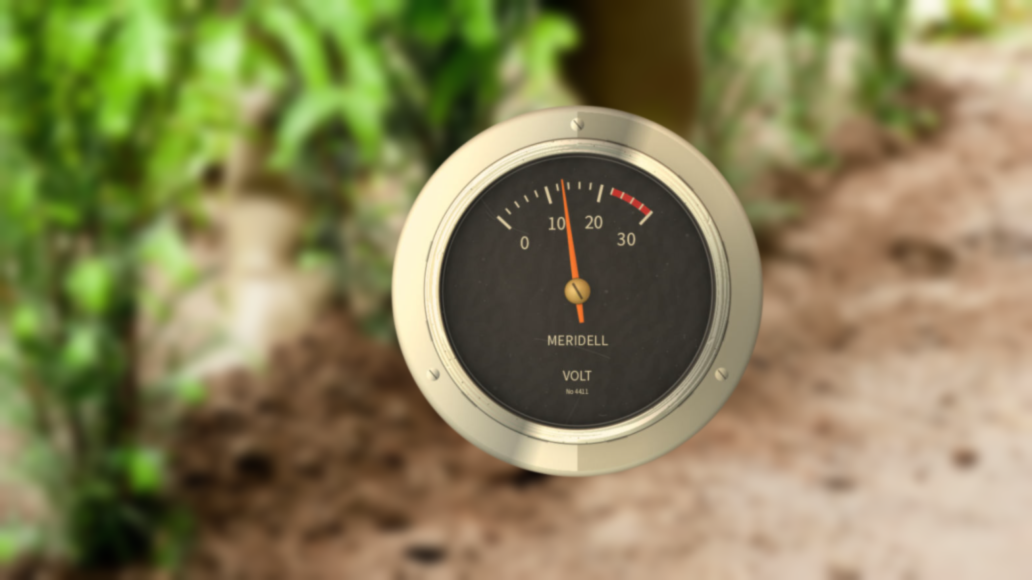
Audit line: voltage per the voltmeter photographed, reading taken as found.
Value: 13 V
